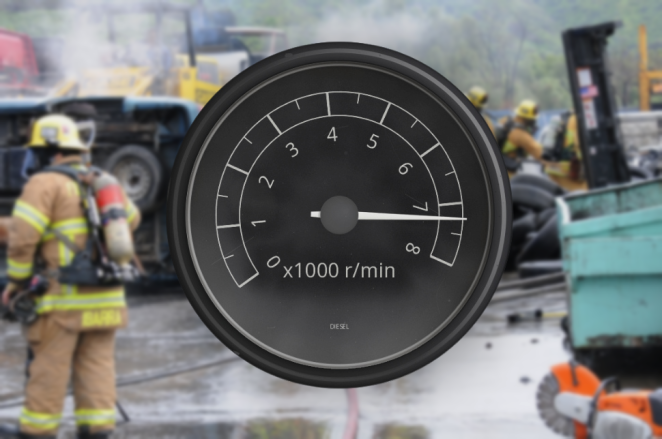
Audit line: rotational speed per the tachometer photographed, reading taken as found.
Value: 7250 rpm
